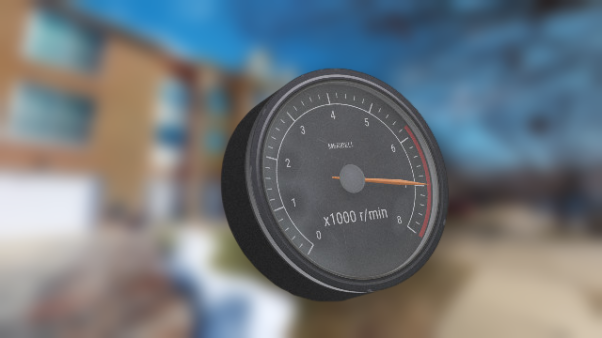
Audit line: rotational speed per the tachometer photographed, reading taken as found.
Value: 7000 rpm
